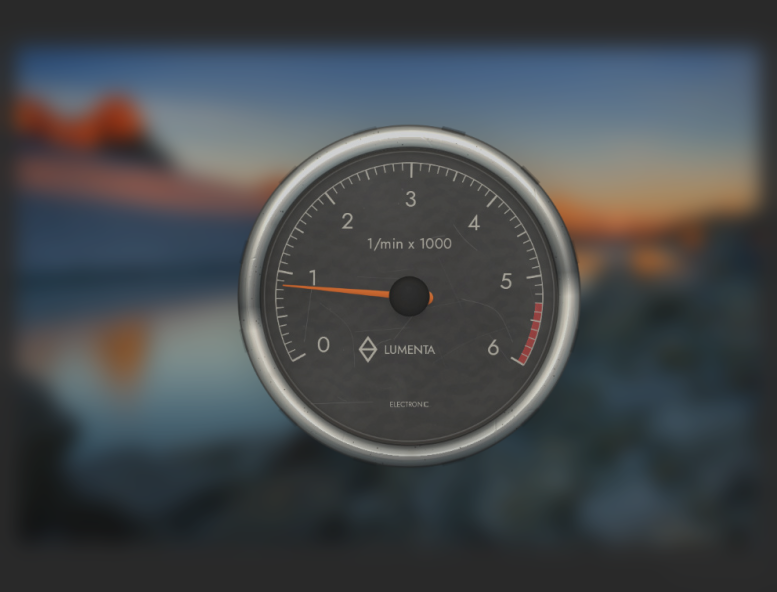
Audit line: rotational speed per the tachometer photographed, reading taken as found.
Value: 850 rpm
